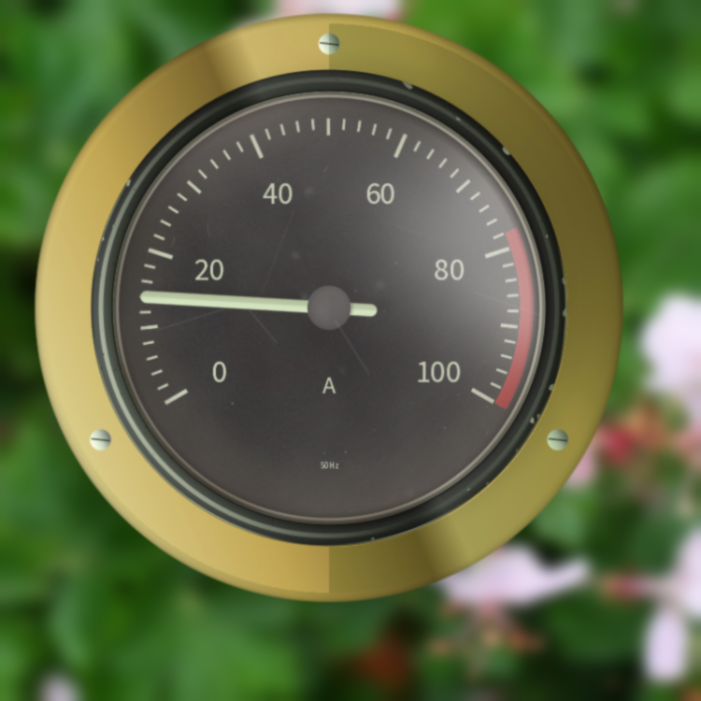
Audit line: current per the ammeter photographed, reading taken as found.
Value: 14 A
